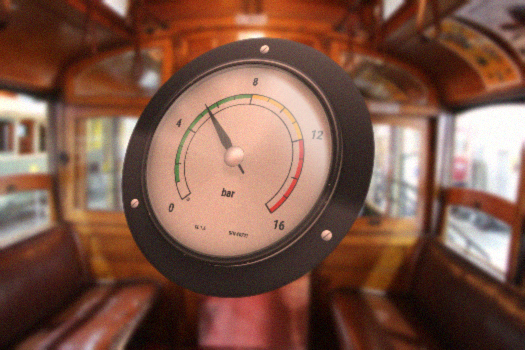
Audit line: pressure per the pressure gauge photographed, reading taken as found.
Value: 5.5 bar
